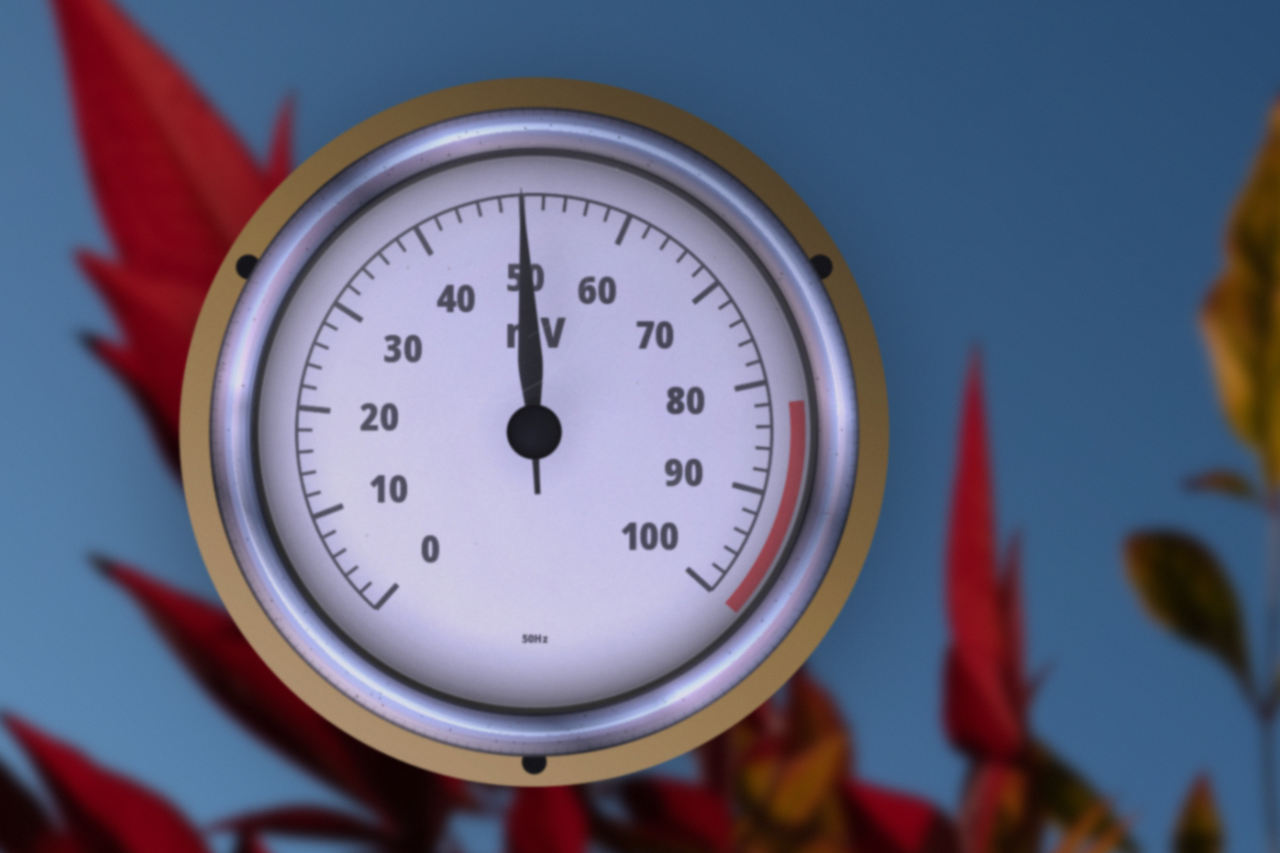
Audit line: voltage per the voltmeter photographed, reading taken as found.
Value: 50 mV
